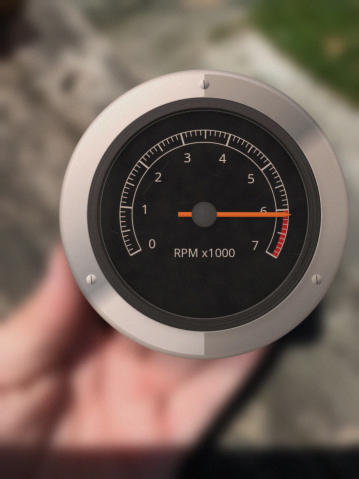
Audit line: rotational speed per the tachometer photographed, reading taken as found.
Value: 6100 rpm
